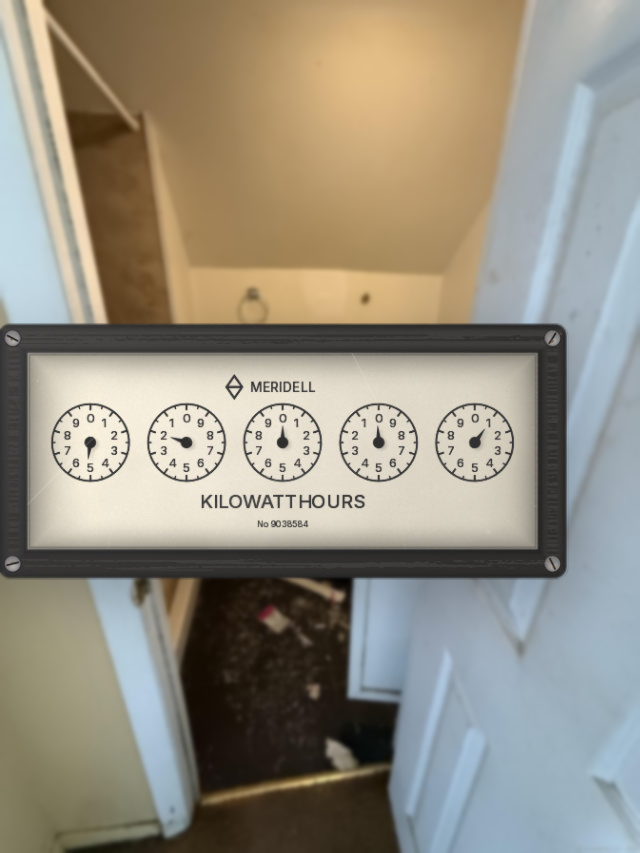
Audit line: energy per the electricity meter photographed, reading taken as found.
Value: 52001 kWh
